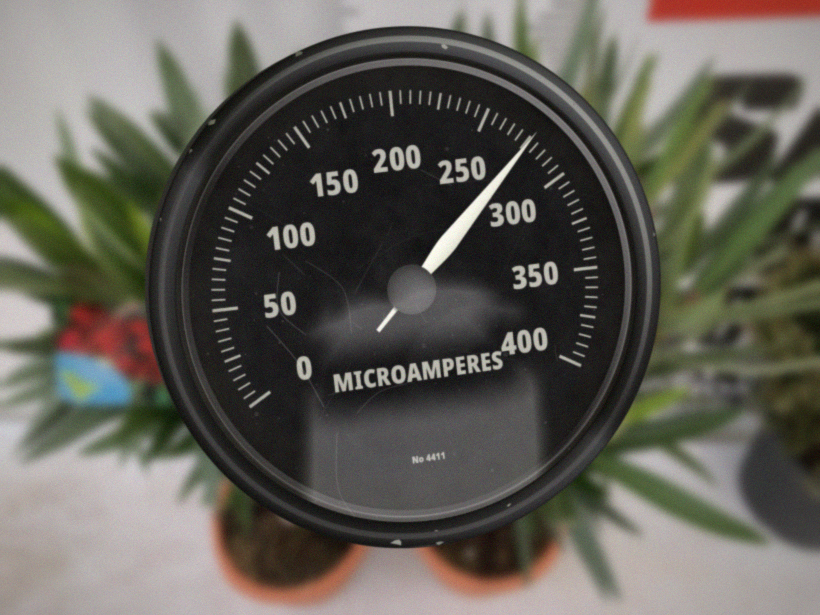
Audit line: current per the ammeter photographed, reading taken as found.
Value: 275 µA
